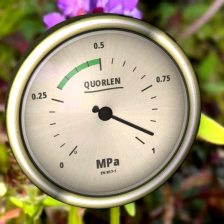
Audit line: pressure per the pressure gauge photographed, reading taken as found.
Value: 0.95 MPa
